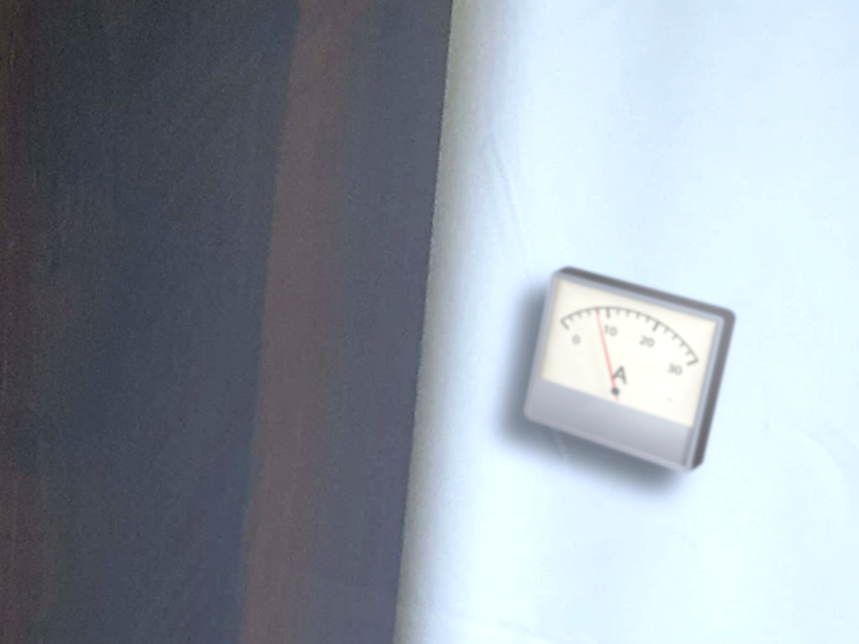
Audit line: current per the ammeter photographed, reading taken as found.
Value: 8 A
